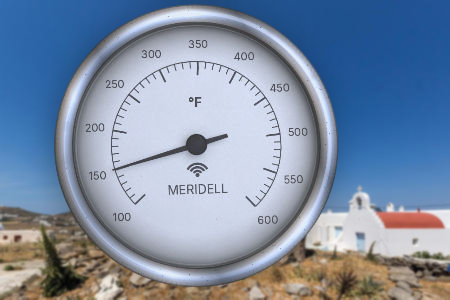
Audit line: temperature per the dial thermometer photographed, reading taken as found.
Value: 150 °F
